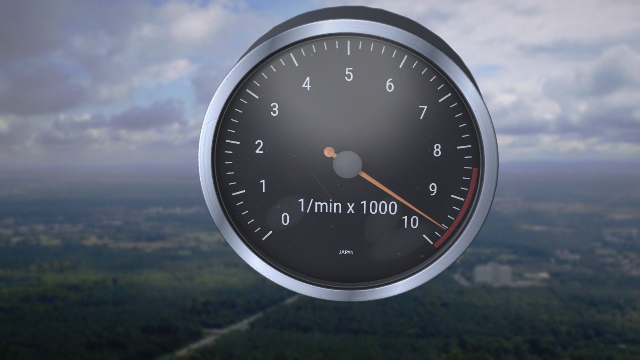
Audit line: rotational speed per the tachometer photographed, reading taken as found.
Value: 9600 rpm
